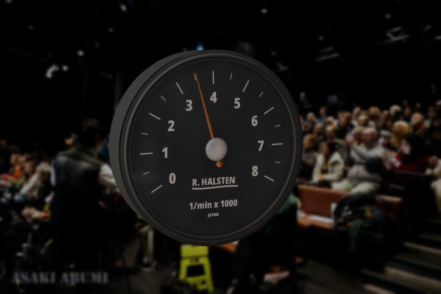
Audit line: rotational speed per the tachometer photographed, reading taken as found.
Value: 3500 rpm
